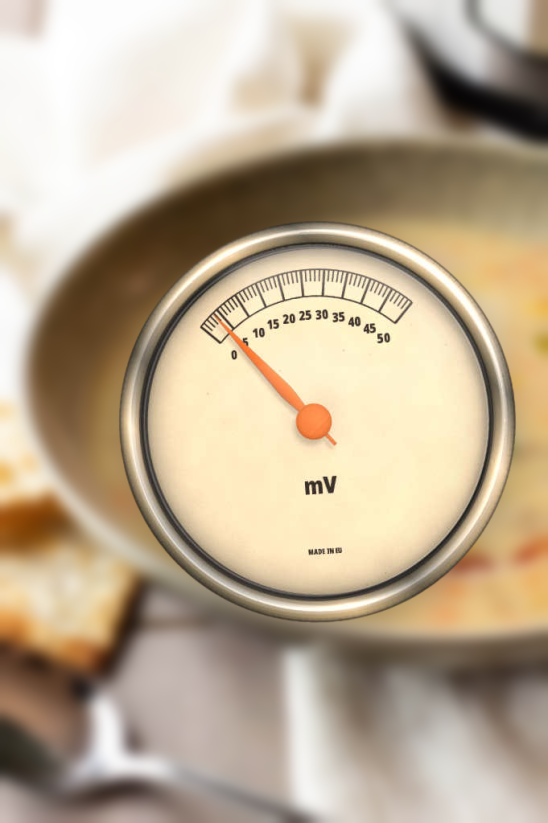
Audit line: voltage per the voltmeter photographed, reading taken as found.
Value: 4 mV
